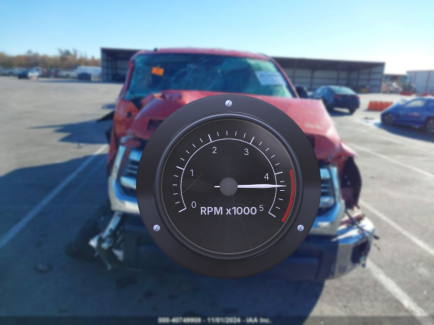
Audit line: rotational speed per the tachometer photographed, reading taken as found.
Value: 4300 rpm
